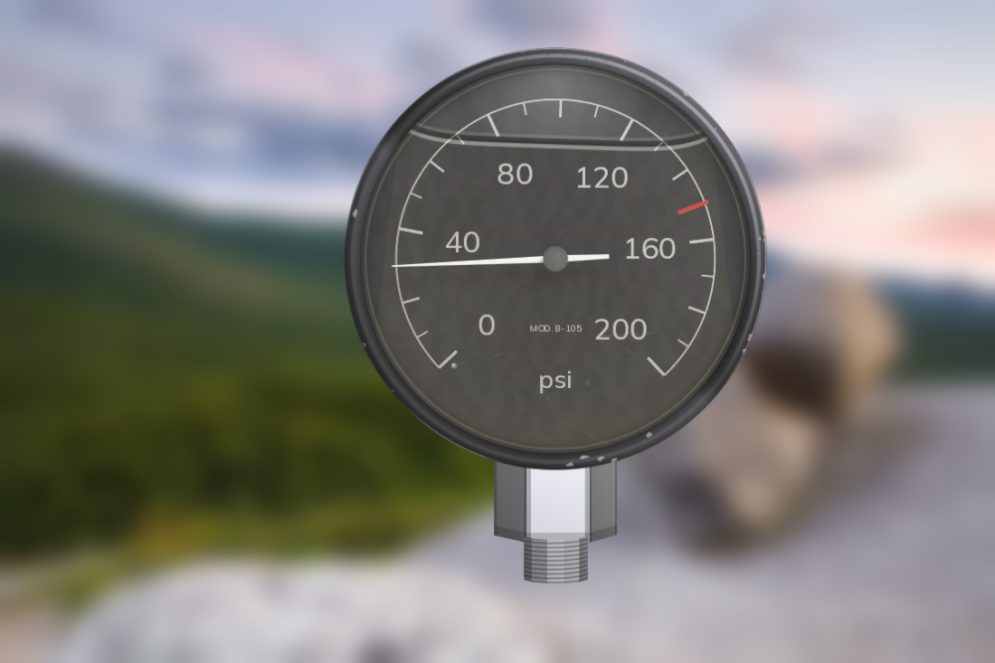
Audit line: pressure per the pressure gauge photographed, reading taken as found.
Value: 30 psi
